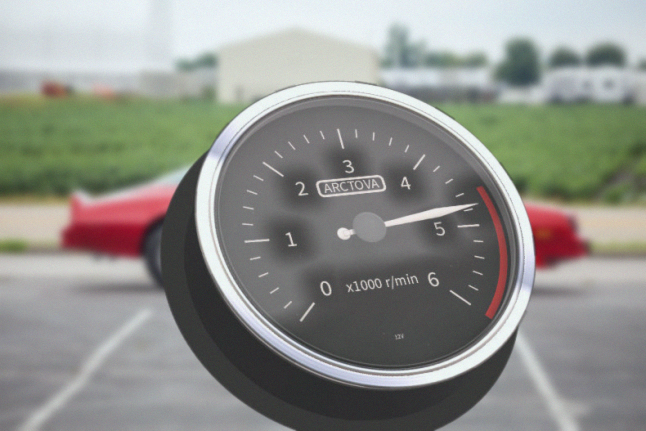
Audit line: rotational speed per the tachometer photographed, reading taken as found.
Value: 4800 rpm
